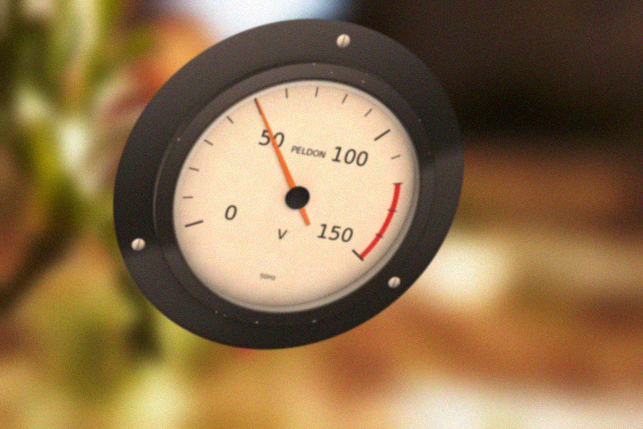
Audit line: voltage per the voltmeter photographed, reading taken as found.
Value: 50 V
